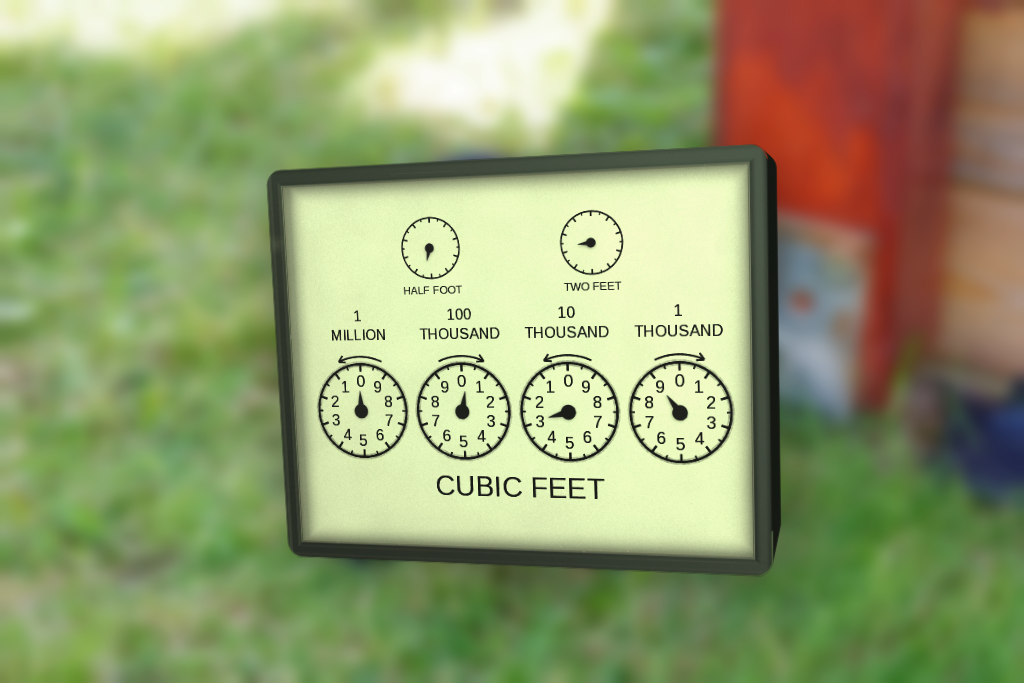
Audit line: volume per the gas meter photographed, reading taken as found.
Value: 2900 ft³
